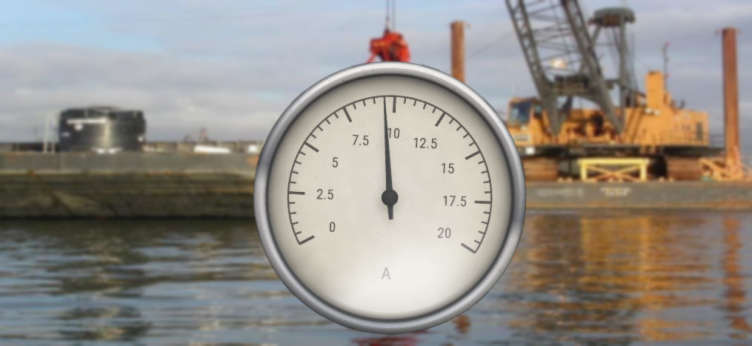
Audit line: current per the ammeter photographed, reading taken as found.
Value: 9.5 A
